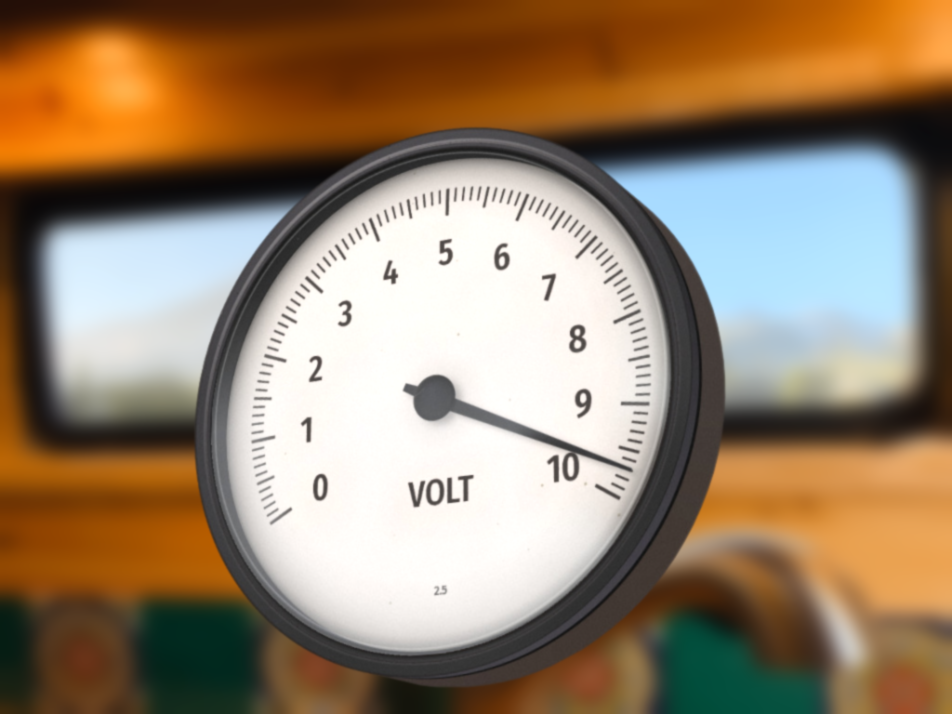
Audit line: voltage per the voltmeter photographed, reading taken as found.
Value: 9.7 V
